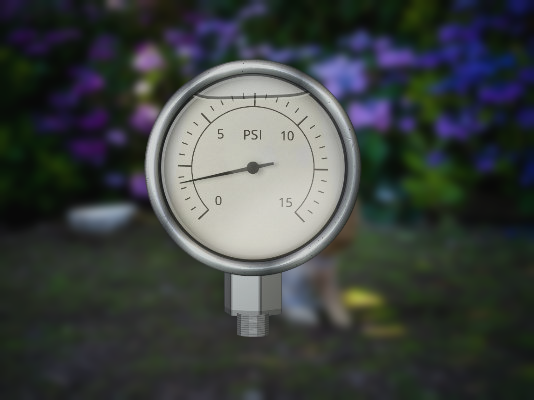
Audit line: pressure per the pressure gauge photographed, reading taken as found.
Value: 1.75 psi
